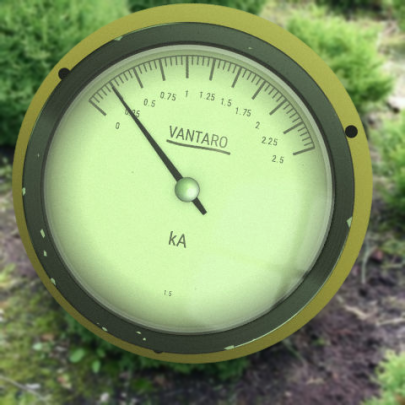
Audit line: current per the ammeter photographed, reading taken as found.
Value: 0.25 kA
